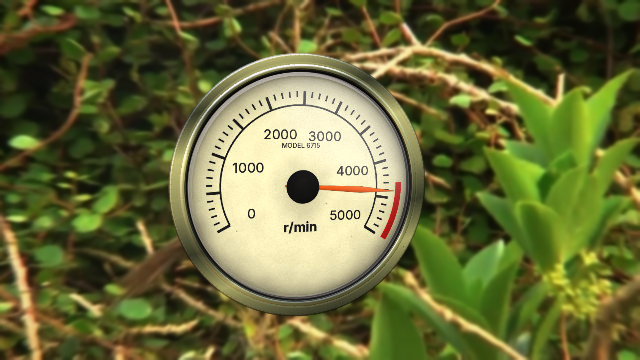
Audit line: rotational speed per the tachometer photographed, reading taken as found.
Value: 4400 rpm
